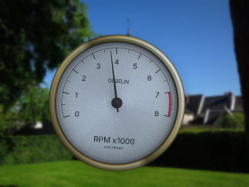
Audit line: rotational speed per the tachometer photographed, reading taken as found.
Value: 3750 rpm
